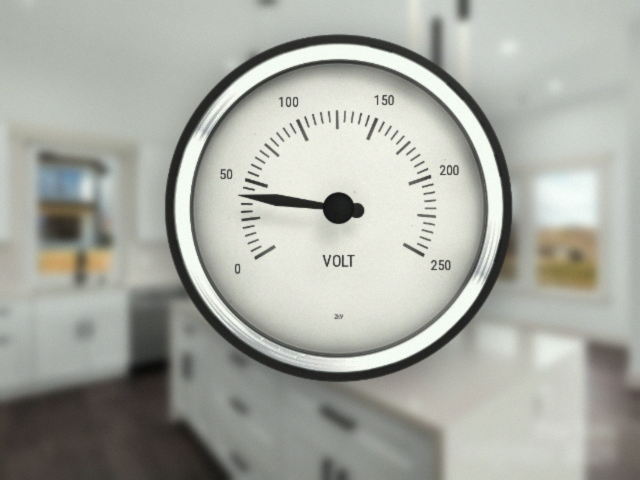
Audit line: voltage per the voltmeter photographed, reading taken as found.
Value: 40 V
